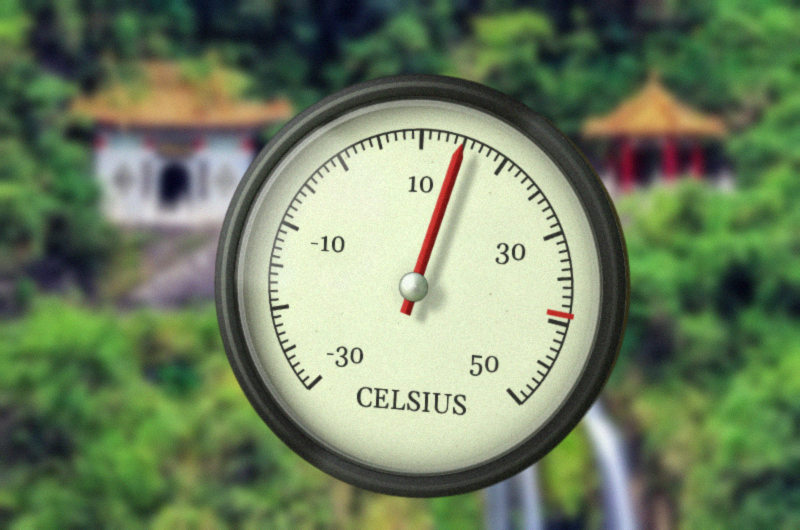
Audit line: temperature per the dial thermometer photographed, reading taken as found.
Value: 15 °C
